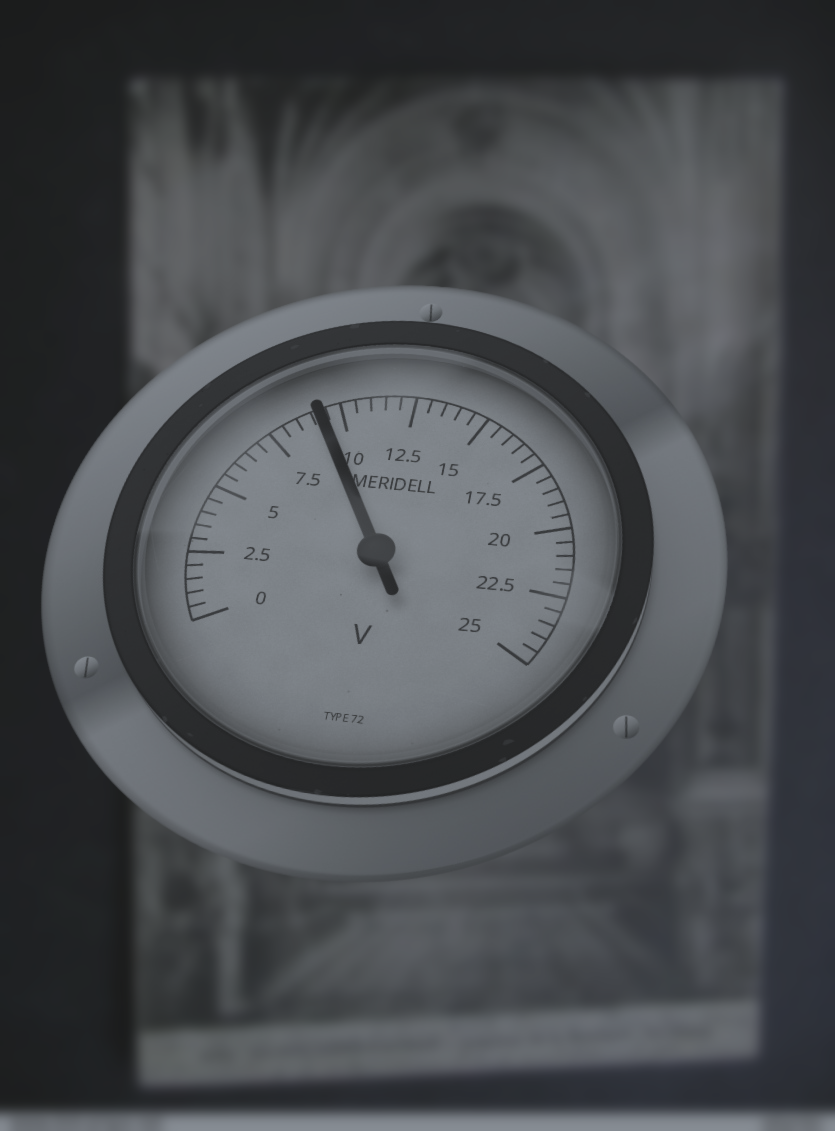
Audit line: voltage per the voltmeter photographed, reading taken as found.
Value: 9.25 V
